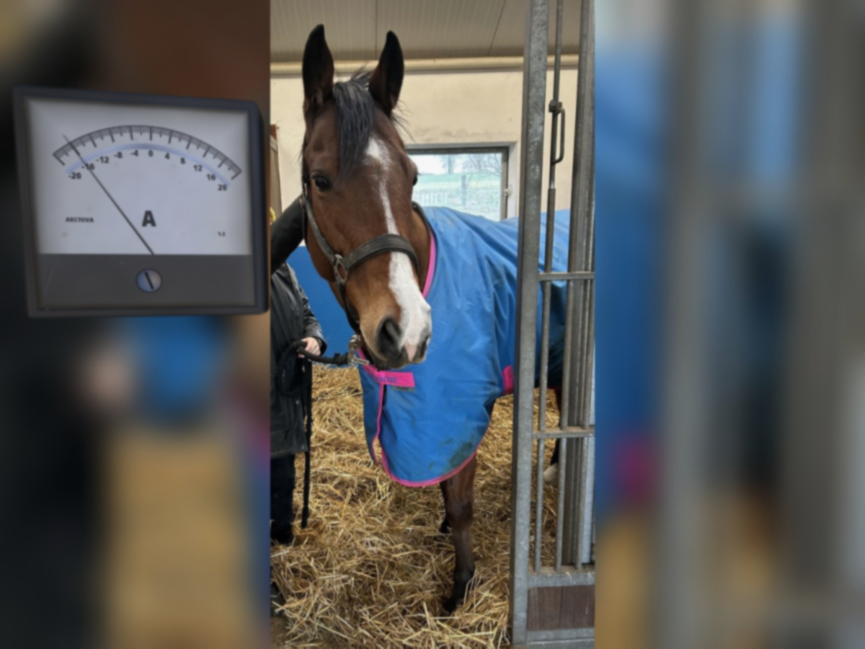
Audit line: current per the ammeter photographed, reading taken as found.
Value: -16 A
